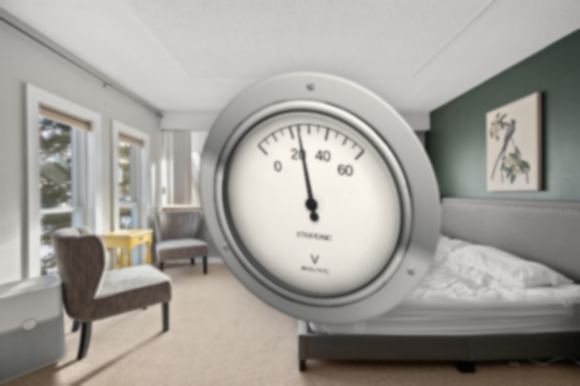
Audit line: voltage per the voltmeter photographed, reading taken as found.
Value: 25 V
